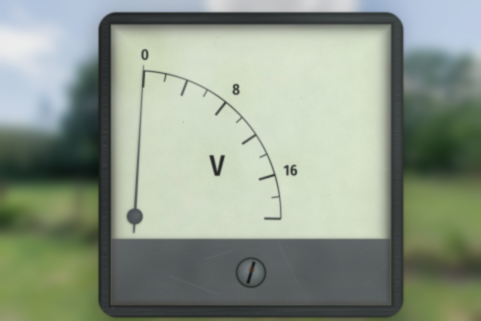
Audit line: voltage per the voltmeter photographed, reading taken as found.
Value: 0 V
